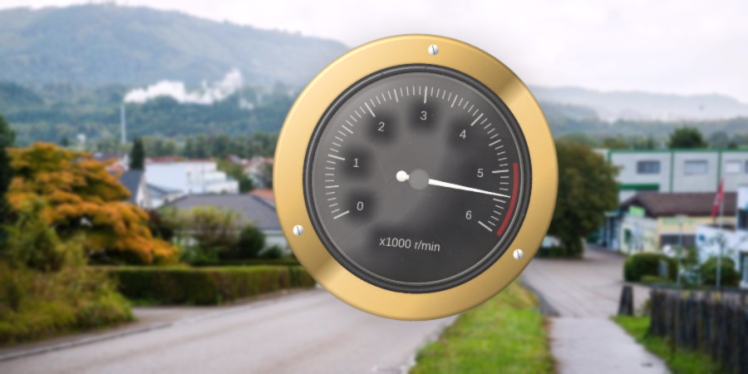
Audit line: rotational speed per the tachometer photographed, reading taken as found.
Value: 5400 rpm
